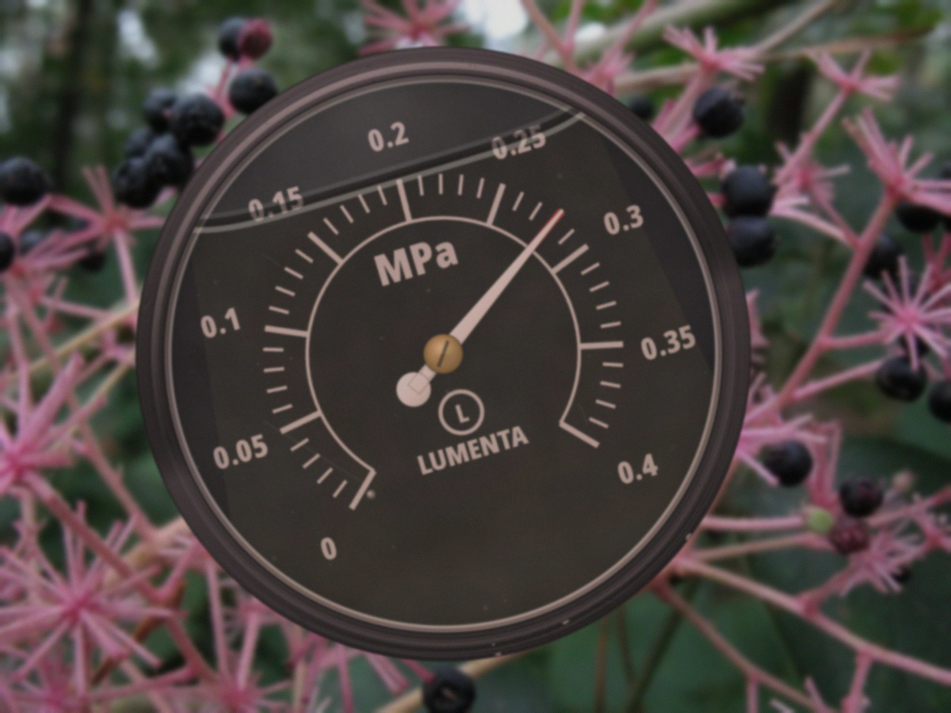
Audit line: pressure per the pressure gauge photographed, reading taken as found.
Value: 0.28 MPa
